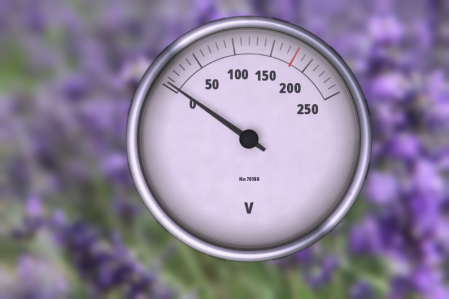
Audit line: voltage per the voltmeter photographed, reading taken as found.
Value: 5 V
